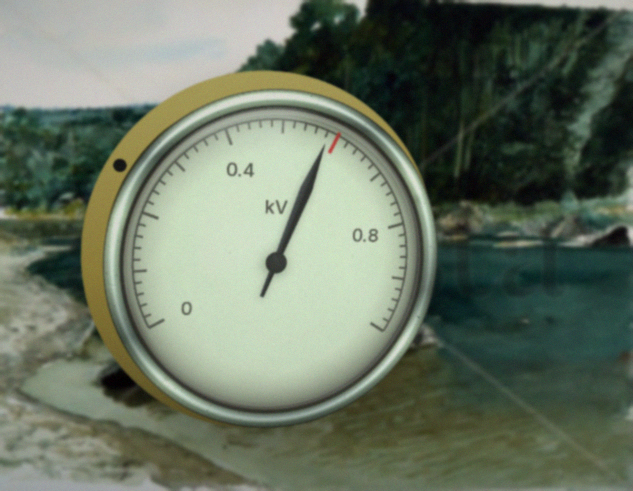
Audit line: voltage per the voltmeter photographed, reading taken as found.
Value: 0.58 kV
